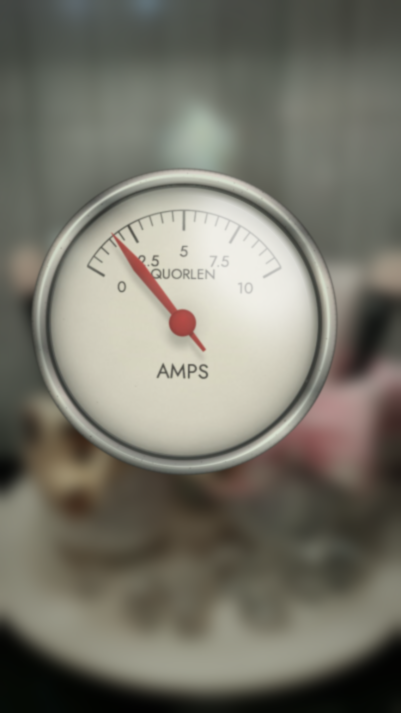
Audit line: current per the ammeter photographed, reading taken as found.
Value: 1.75 A
